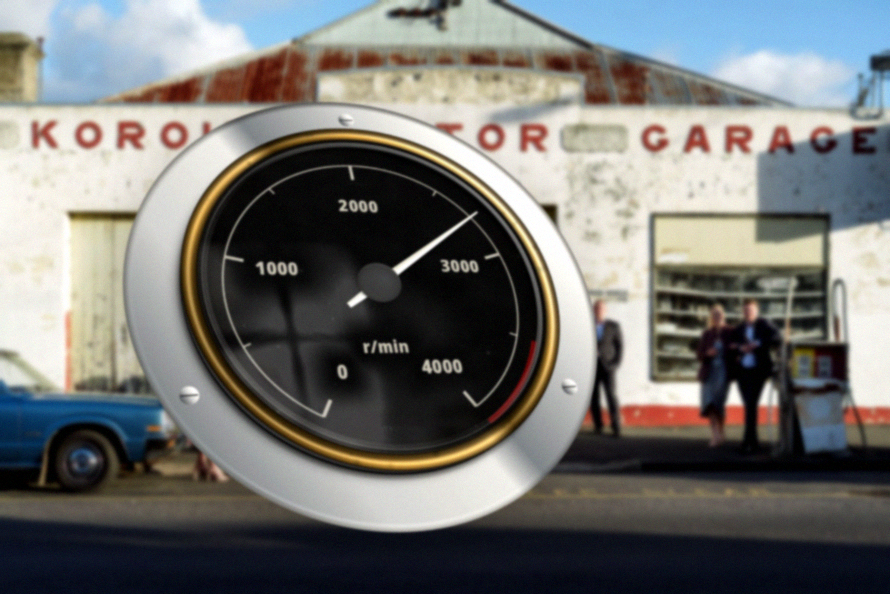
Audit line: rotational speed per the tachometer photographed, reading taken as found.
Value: 2750 rpm
